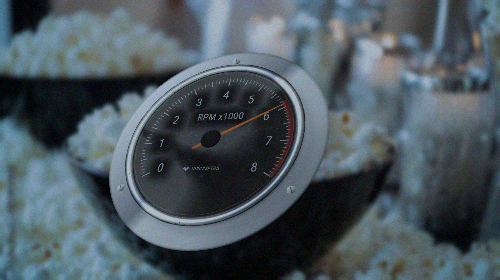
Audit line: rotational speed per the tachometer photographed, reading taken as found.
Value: 6000 rpm
